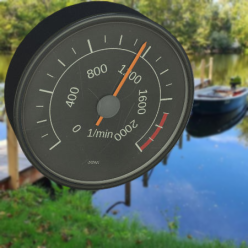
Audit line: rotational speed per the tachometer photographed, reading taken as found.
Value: 1150 rpm
